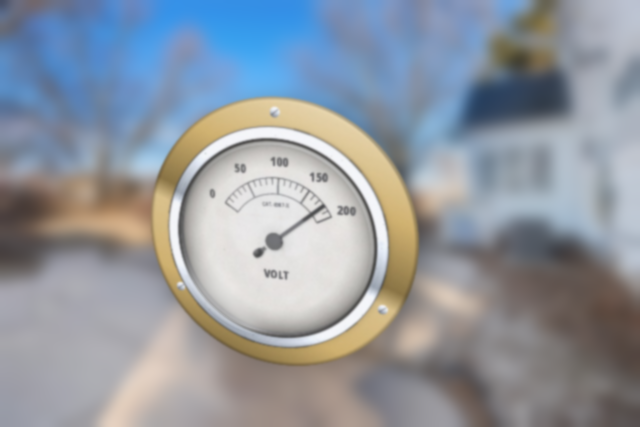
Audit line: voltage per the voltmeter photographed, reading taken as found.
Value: 180 V
